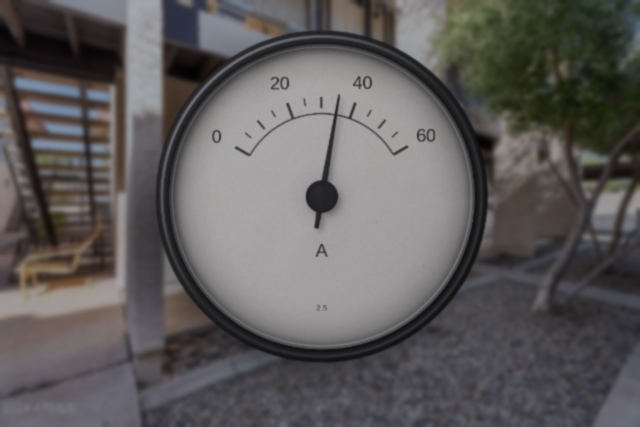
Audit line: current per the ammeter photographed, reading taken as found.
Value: 35 A
